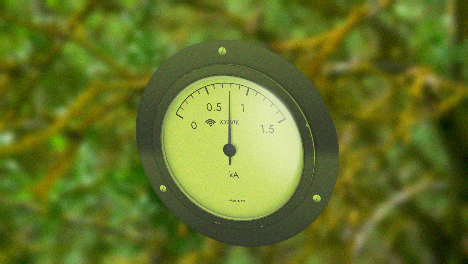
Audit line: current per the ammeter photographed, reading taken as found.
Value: 0.8 kA
